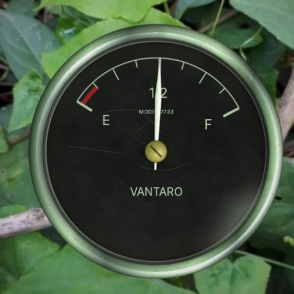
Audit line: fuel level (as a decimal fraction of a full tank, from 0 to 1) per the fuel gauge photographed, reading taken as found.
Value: 0.5
